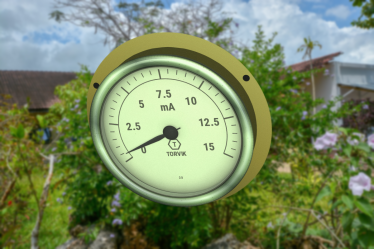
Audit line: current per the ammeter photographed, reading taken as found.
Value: 0.5 mA
